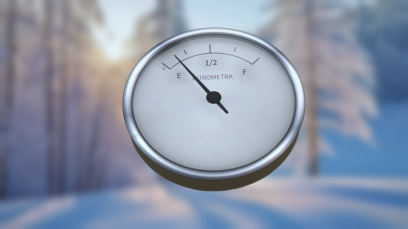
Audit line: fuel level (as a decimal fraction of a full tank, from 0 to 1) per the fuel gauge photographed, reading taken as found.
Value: 0.125
